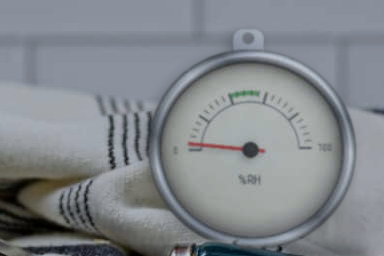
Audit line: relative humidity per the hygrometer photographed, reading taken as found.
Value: 4 %
